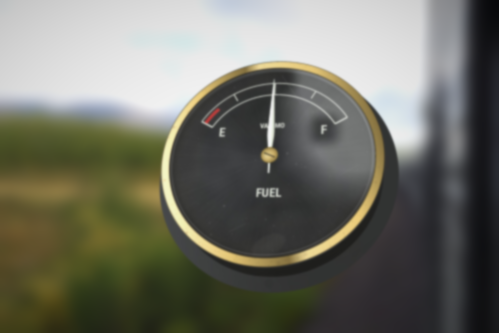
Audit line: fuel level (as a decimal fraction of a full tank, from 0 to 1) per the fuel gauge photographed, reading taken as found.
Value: 0.5
